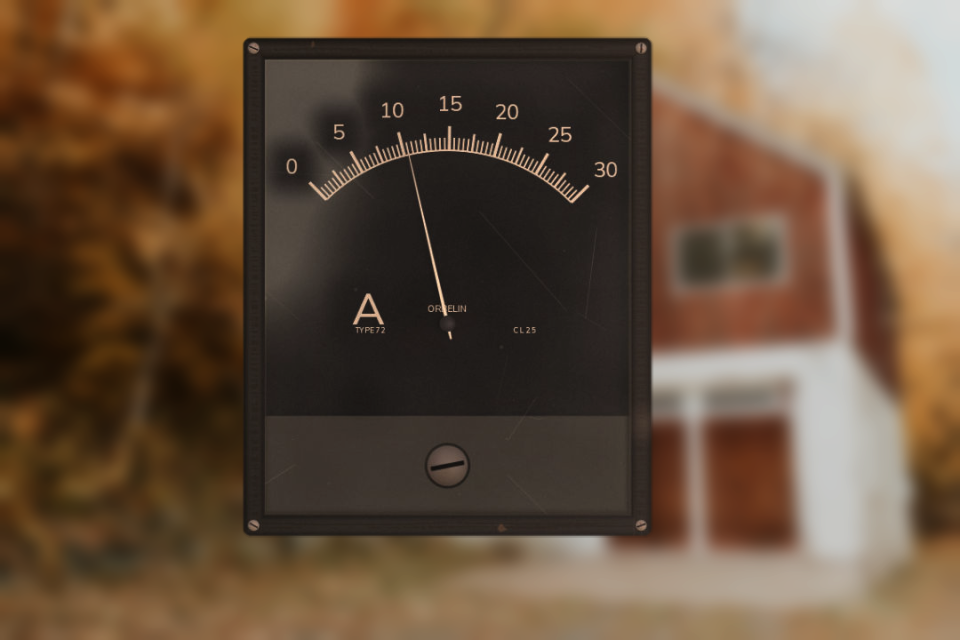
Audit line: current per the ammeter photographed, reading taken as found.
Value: 10.5 A
